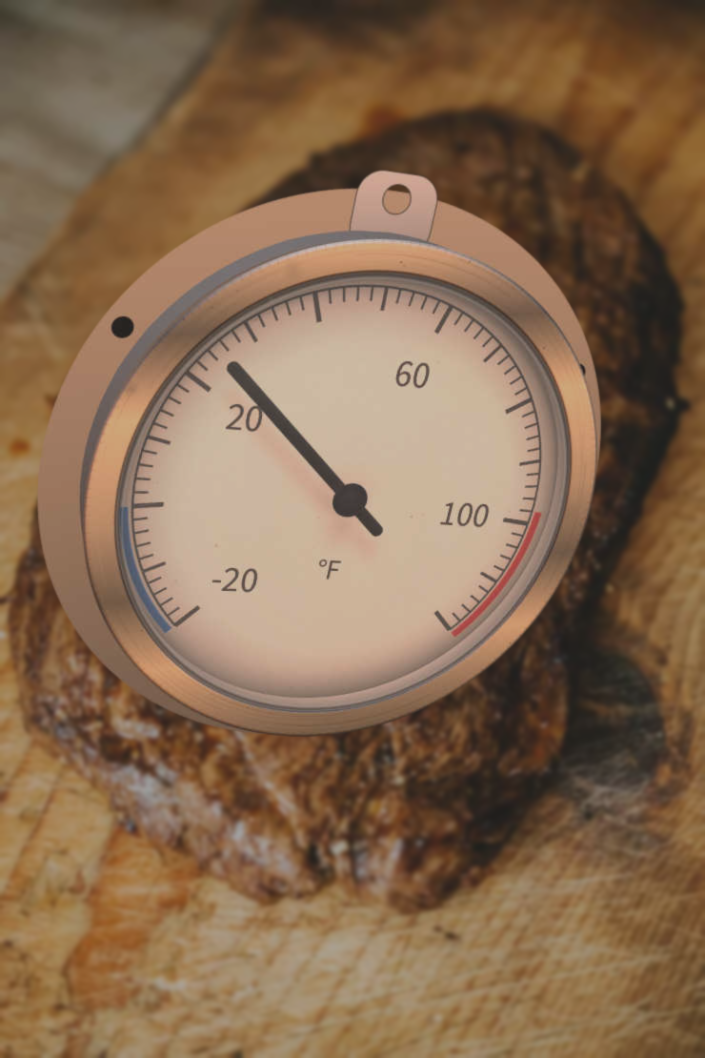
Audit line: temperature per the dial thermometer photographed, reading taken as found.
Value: 25 °F
